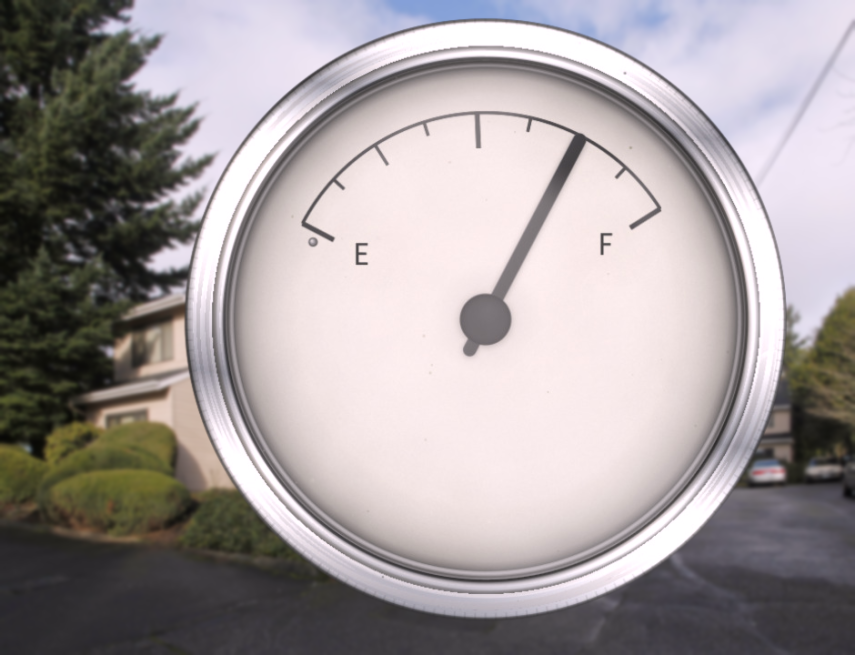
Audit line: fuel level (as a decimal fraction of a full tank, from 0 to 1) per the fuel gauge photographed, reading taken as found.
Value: 0.75
